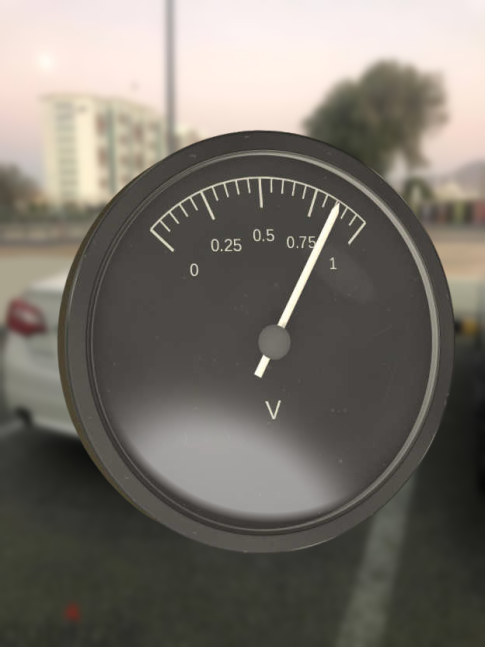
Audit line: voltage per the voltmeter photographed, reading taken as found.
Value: 0.85 V
